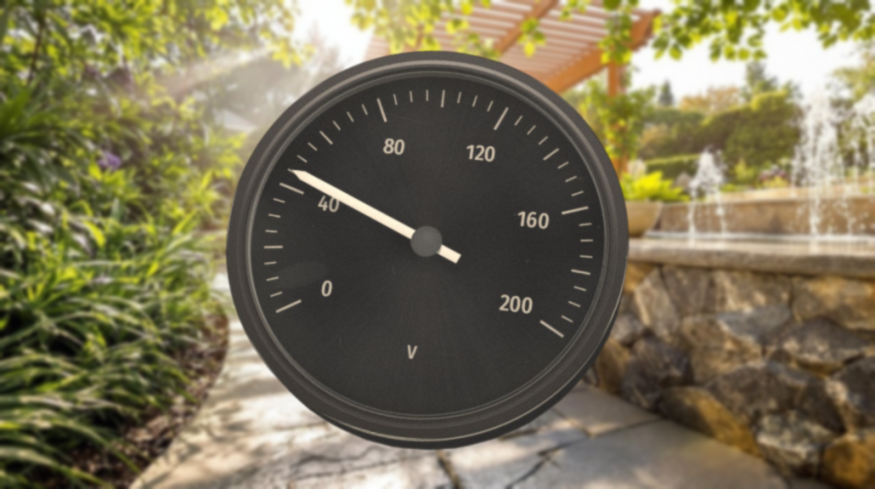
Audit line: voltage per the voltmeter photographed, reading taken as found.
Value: 45 V
